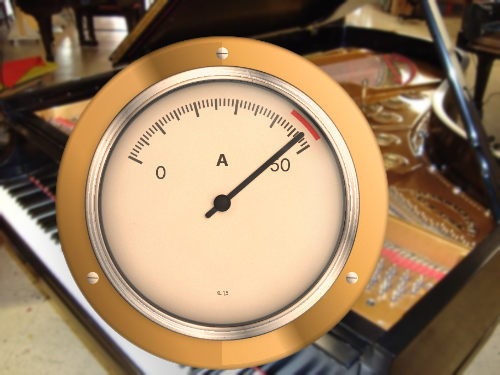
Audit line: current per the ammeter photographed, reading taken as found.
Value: 47 A
